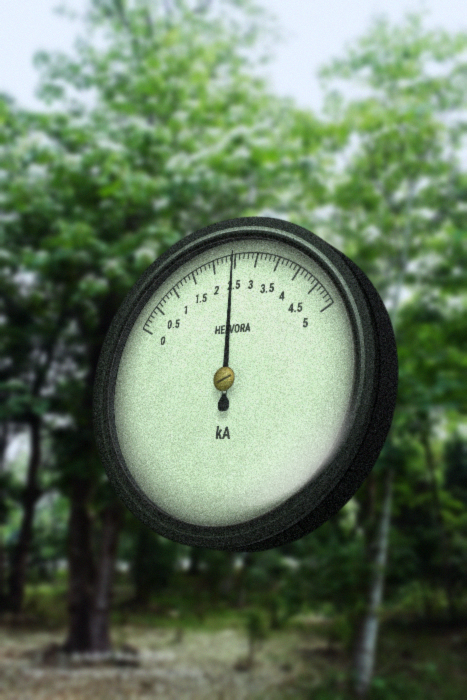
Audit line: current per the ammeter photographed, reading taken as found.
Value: 2.5 kA
